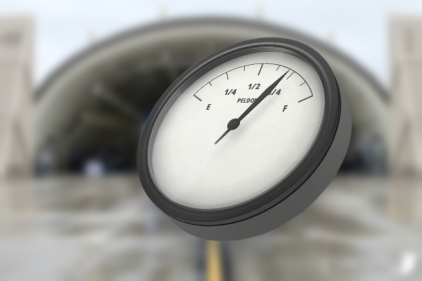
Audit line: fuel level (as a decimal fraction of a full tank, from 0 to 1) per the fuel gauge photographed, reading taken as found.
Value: 0.75
